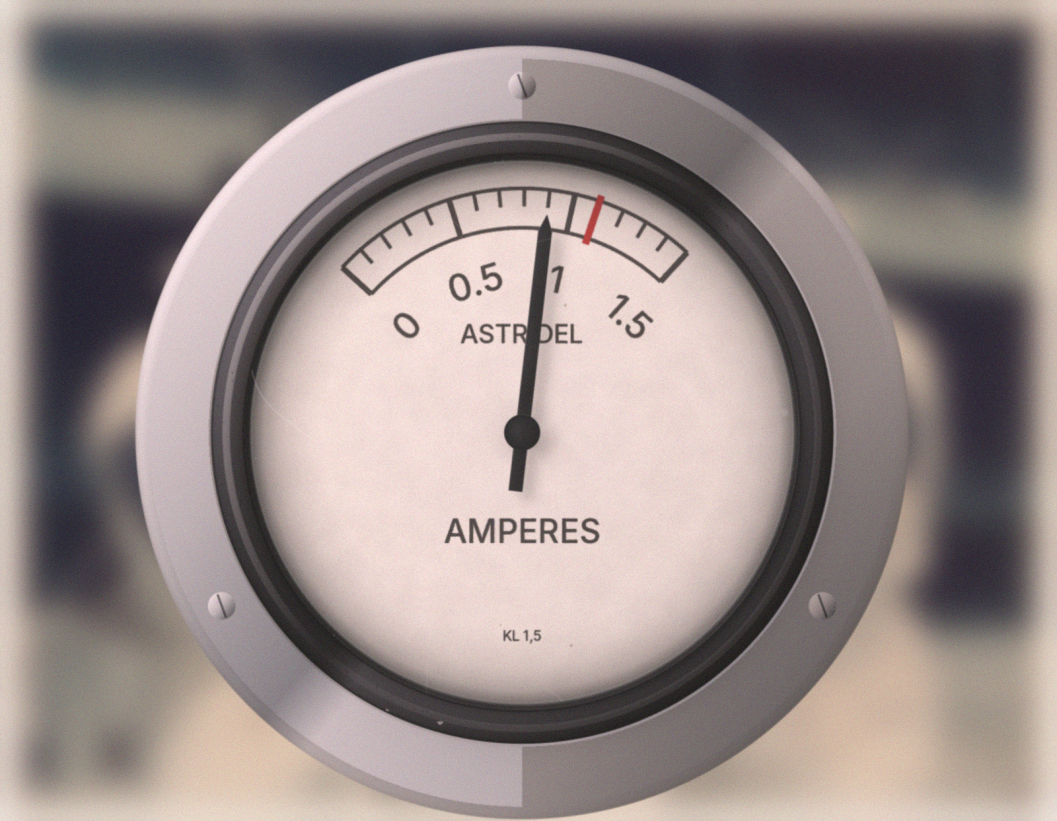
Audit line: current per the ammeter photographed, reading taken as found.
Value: 0.9 A
